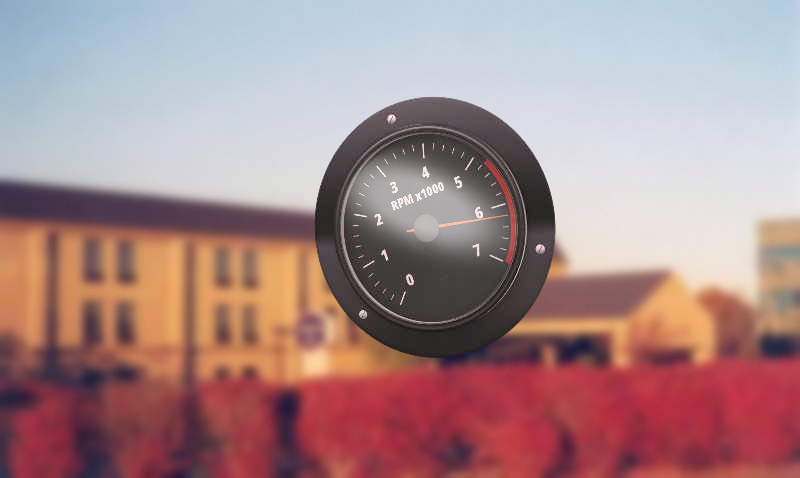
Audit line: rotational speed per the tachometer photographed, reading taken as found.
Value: 6200 rpm
